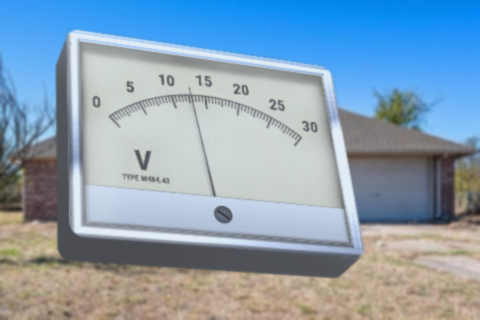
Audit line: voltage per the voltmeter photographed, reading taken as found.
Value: 12.5 V
